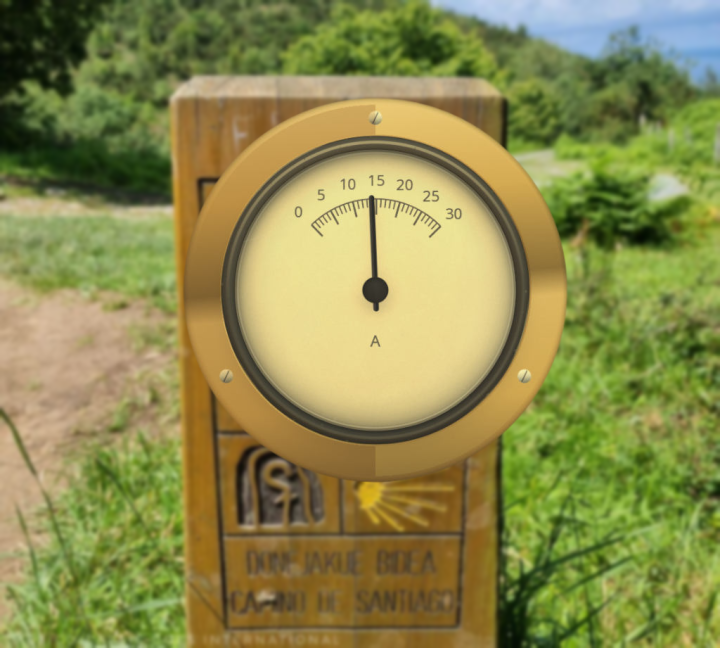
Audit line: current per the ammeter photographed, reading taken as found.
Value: 14 A
